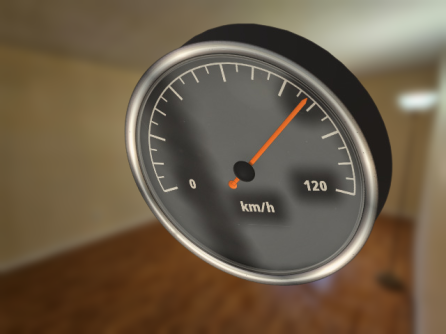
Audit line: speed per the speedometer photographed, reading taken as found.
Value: 87.5 km/h
